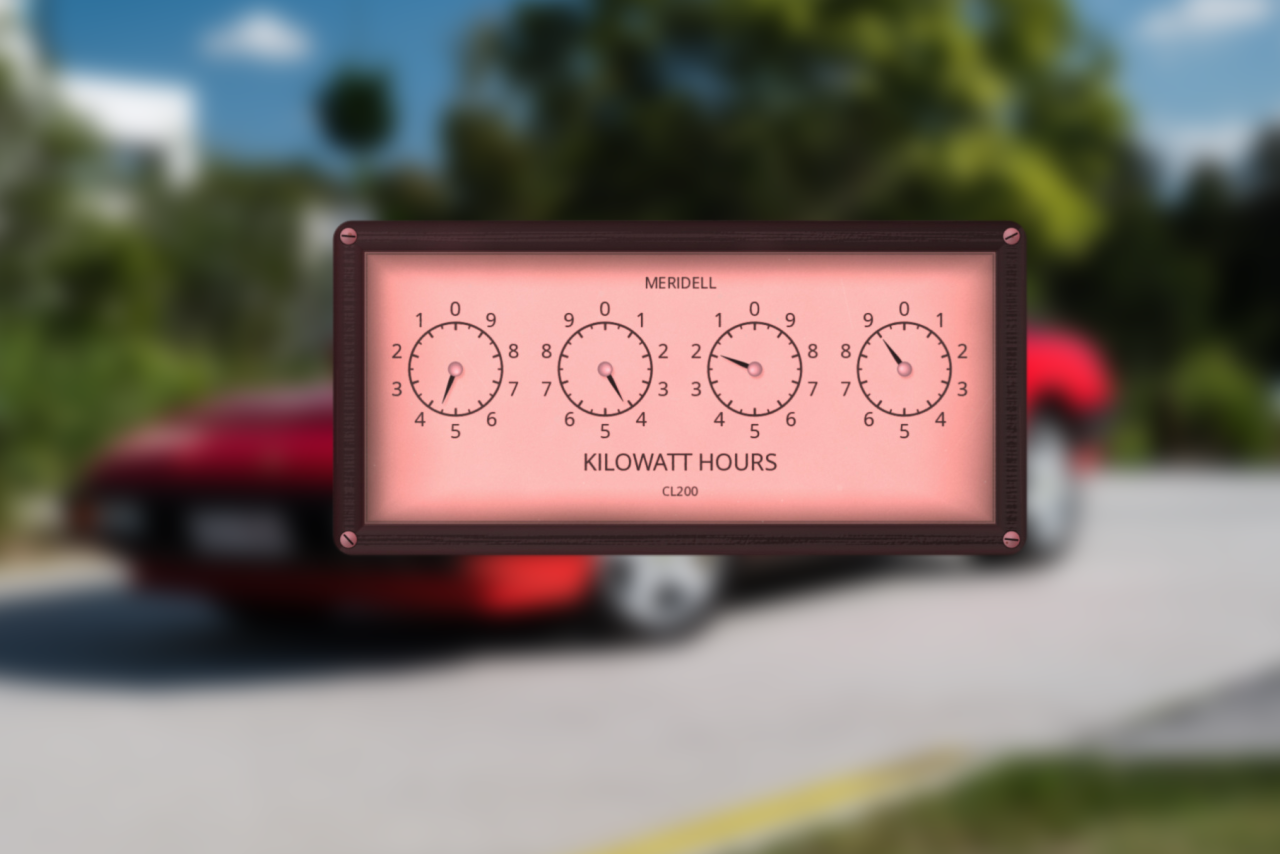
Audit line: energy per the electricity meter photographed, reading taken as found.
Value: 4419 kWh
